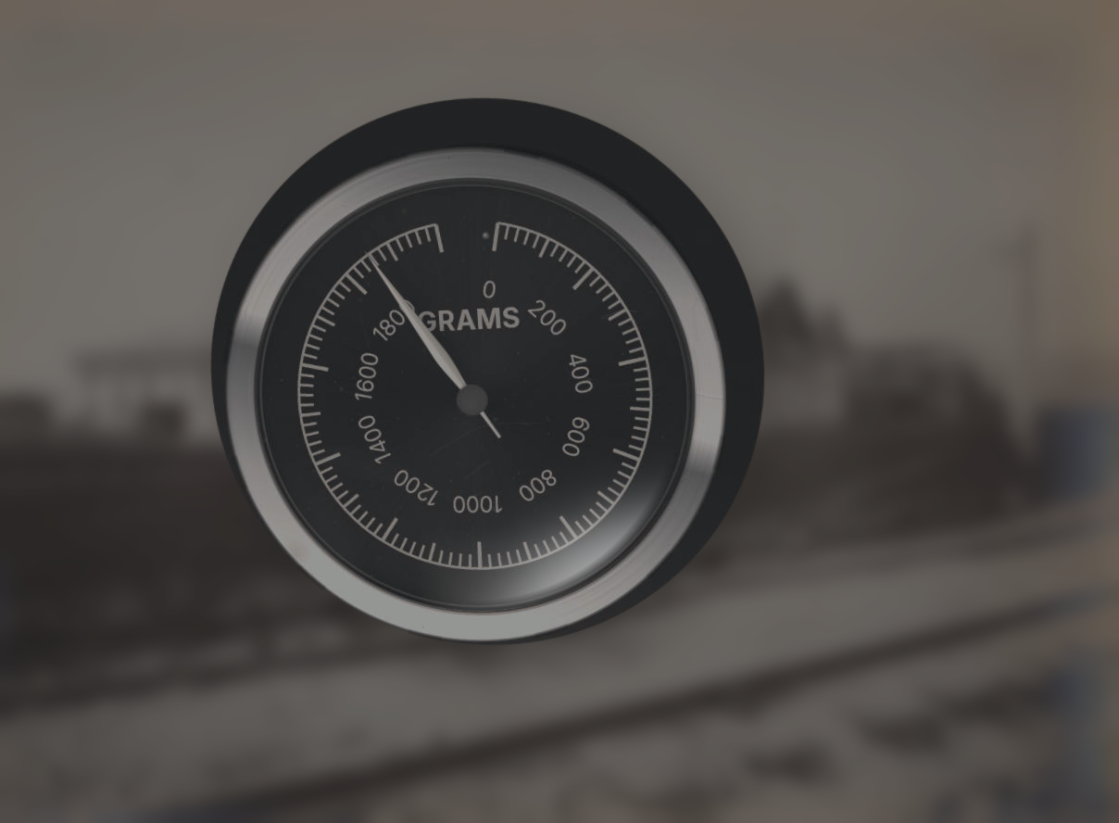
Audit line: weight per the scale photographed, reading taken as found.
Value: 1860 g
